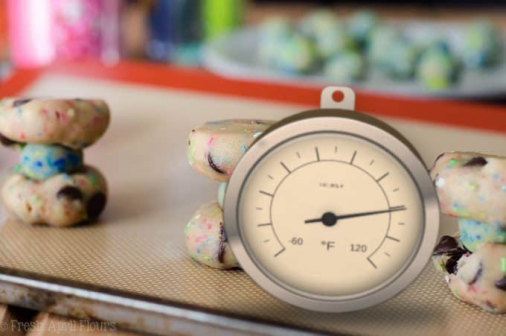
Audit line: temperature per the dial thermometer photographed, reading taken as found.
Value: 80 °F
